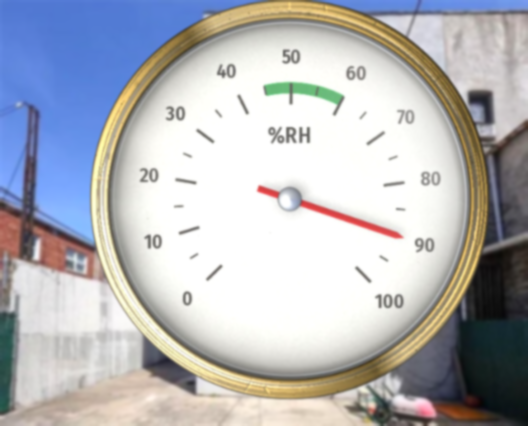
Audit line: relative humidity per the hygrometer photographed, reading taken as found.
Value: 90 %
